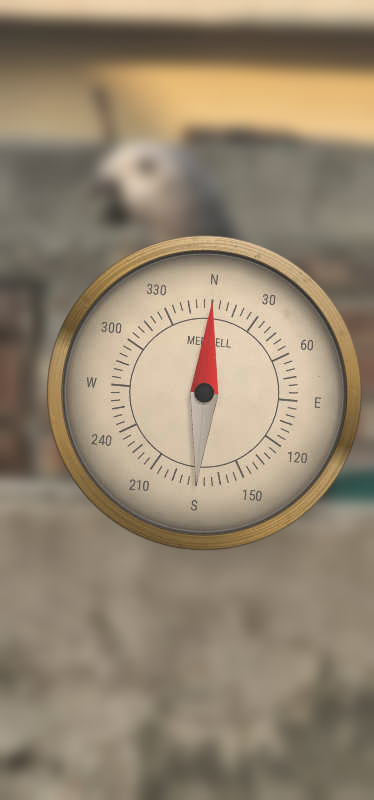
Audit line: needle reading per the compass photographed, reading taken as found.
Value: 0 °
